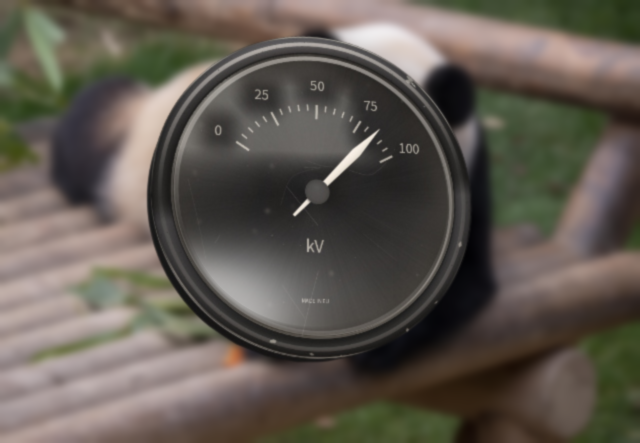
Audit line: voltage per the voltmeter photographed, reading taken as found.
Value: 85 kV
